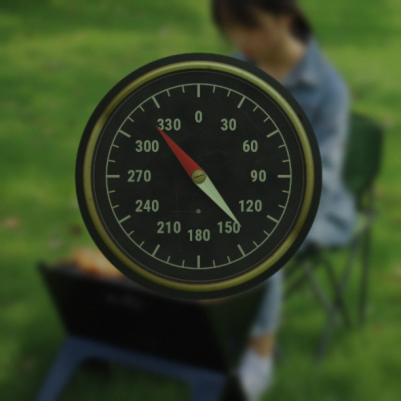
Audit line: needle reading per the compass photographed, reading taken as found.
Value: 320 °
